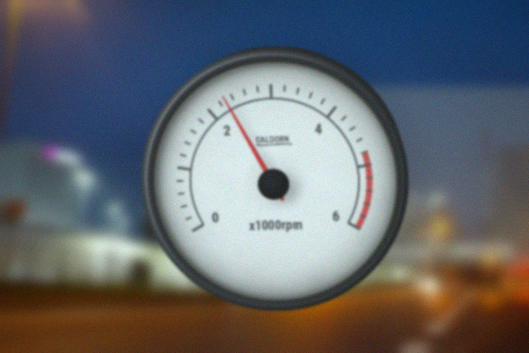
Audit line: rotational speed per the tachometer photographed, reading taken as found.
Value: 2300 rpm
